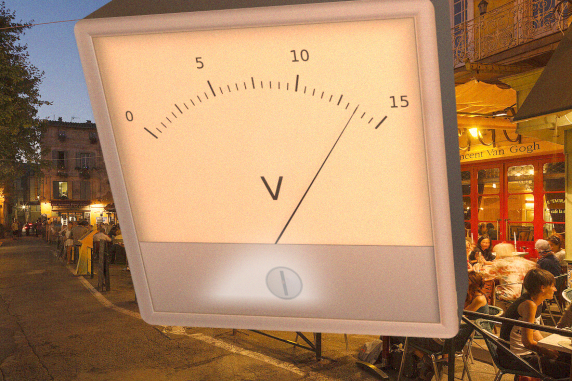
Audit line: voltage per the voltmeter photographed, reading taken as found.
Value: 13.5 V
